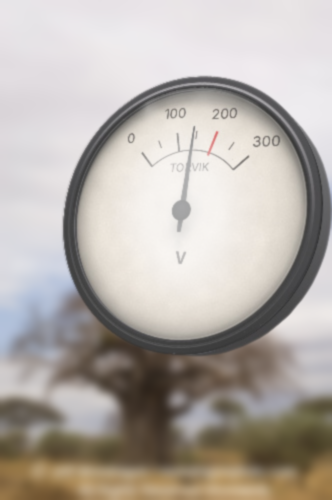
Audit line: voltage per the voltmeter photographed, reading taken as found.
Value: 150 V
